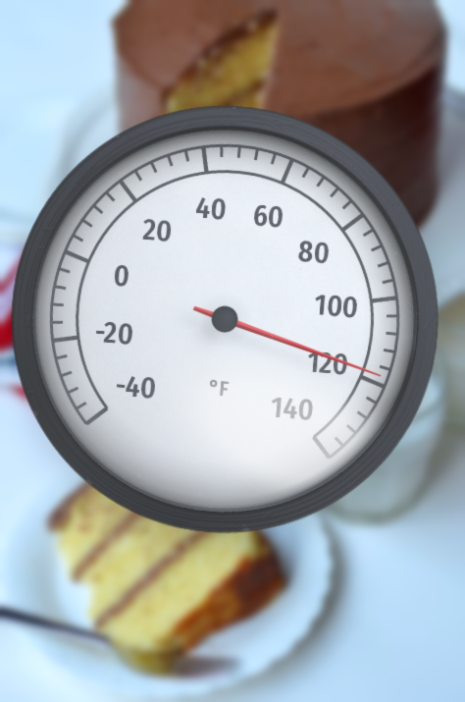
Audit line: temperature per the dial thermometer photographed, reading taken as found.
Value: 118 °F
